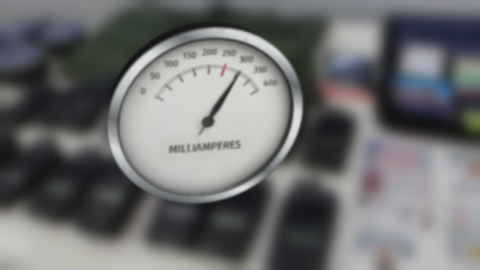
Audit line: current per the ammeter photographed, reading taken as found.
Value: 300 mA
